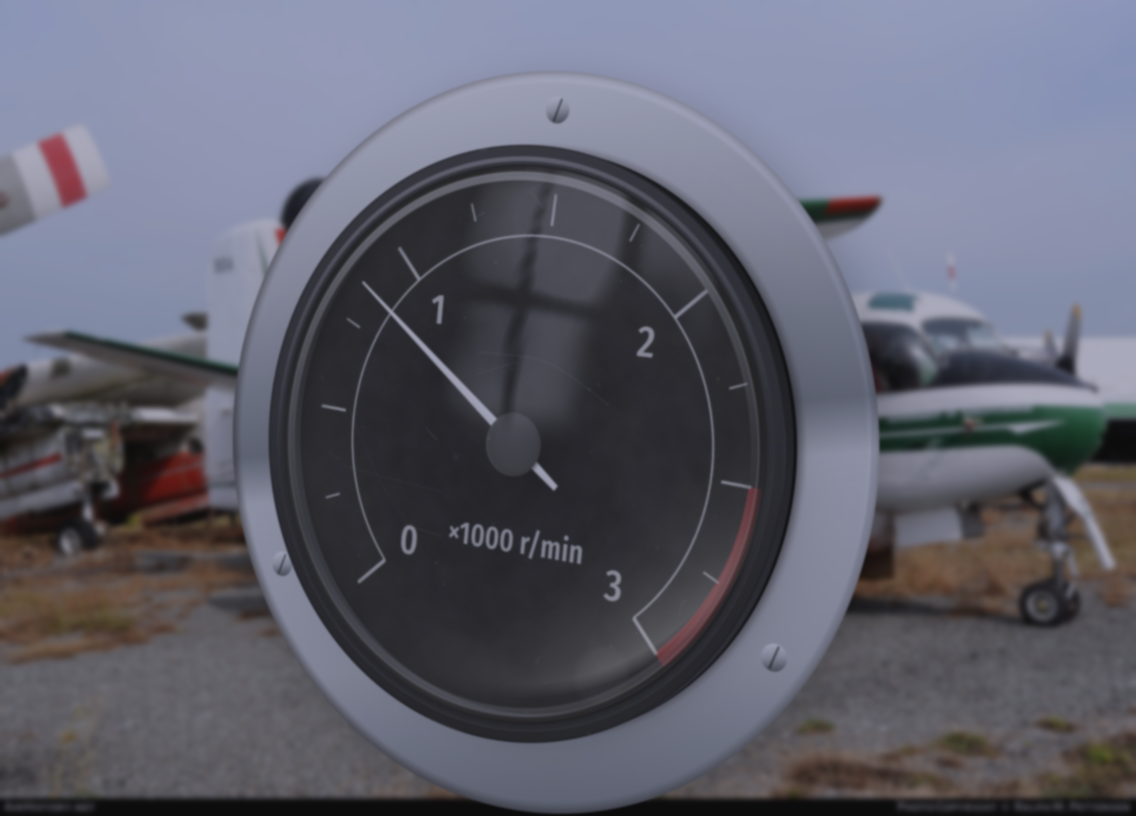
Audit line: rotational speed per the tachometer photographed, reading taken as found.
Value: 875 rpm
